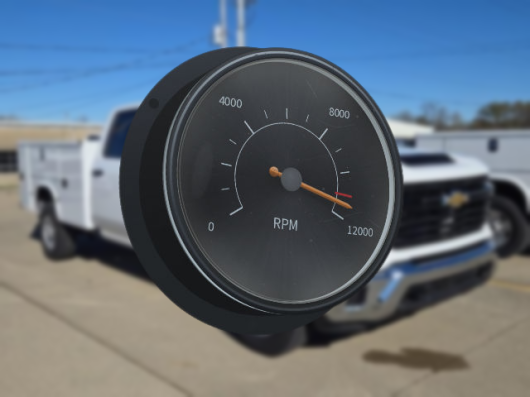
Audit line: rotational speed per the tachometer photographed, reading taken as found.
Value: 11500 rpm
